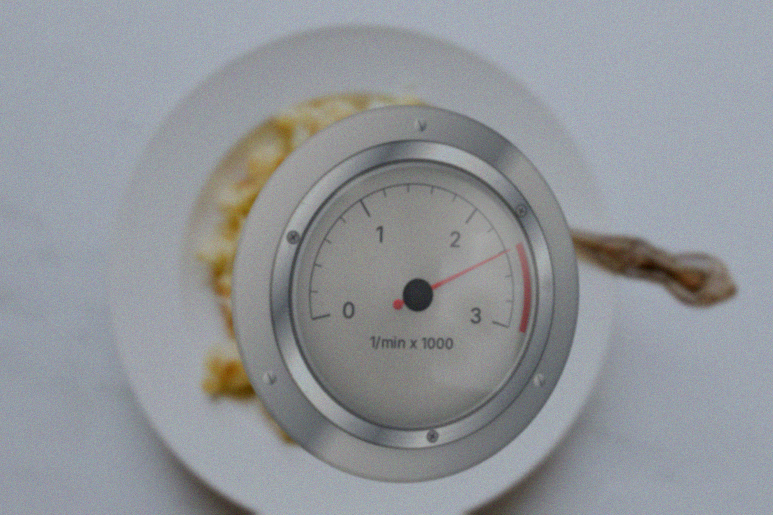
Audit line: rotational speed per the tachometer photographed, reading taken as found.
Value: 2400 rpm
